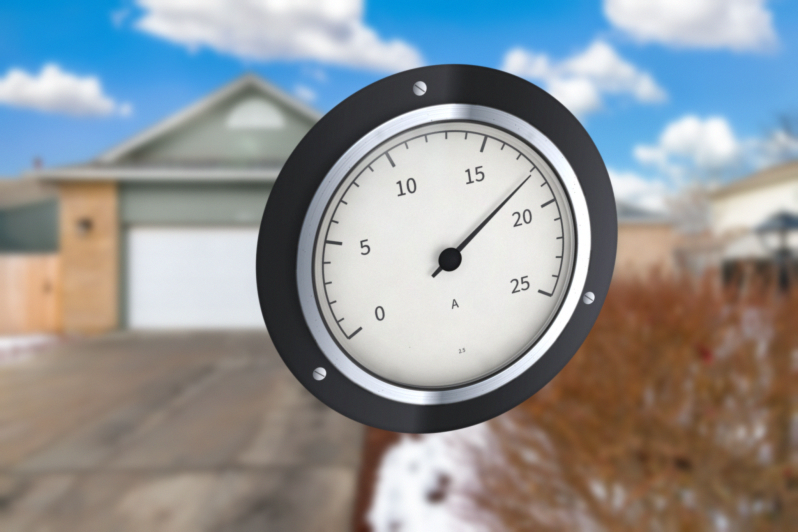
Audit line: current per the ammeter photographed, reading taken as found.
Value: 18 A
